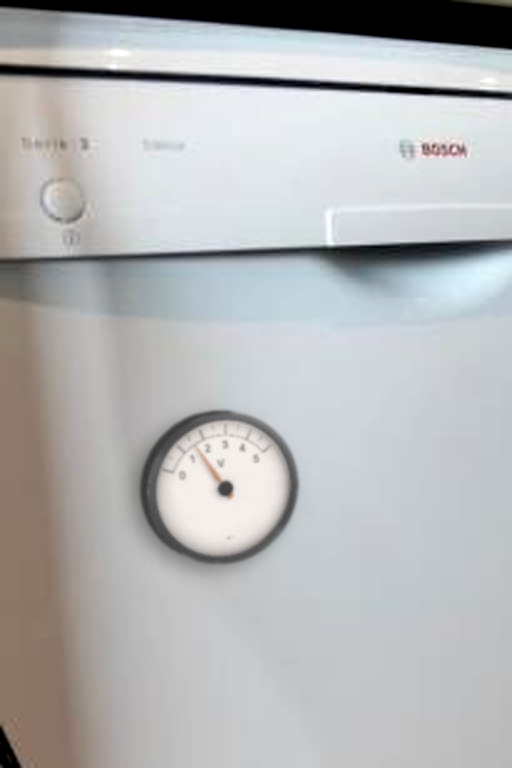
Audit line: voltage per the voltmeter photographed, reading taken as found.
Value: 1.5 V
